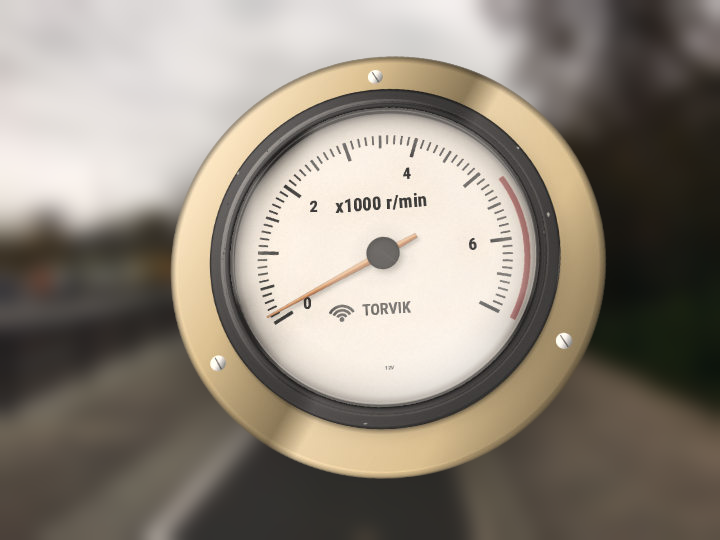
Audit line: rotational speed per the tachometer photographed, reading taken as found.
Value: 100 rpm
